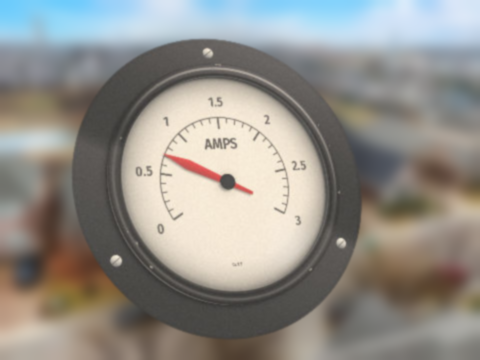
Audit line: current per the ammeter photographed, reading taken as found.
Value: 0.7 A
